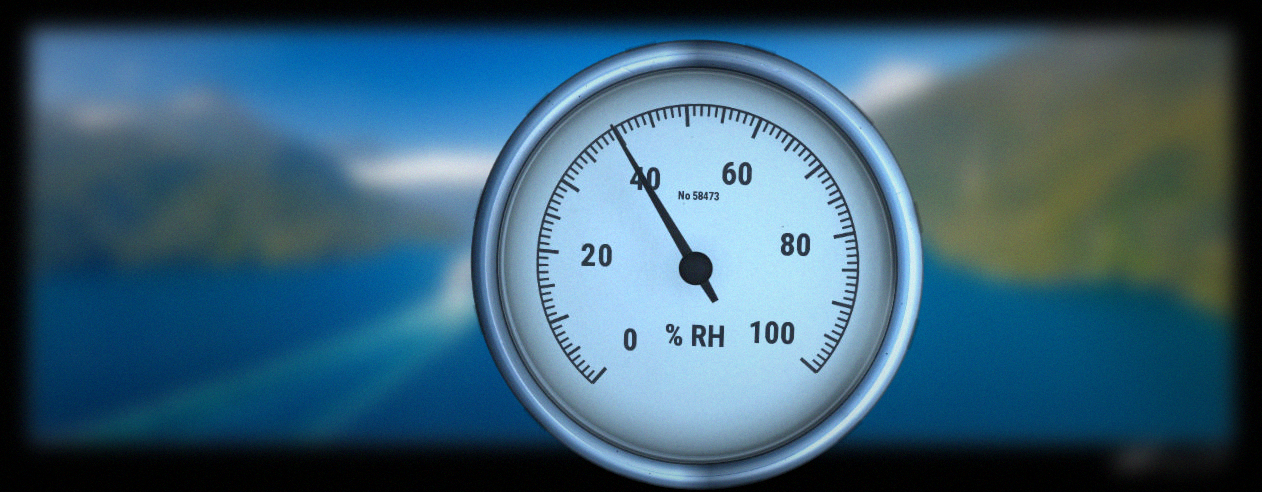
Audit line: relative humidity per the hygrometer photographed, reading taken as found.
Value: 40 %
